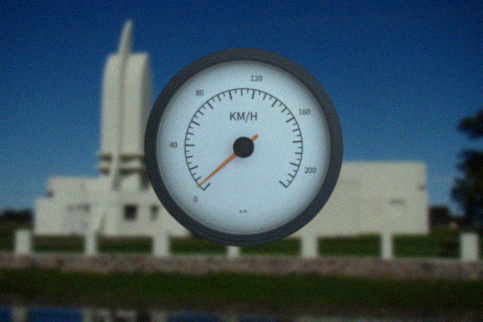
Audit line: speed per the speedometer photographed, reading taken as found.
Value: 5 km/h
